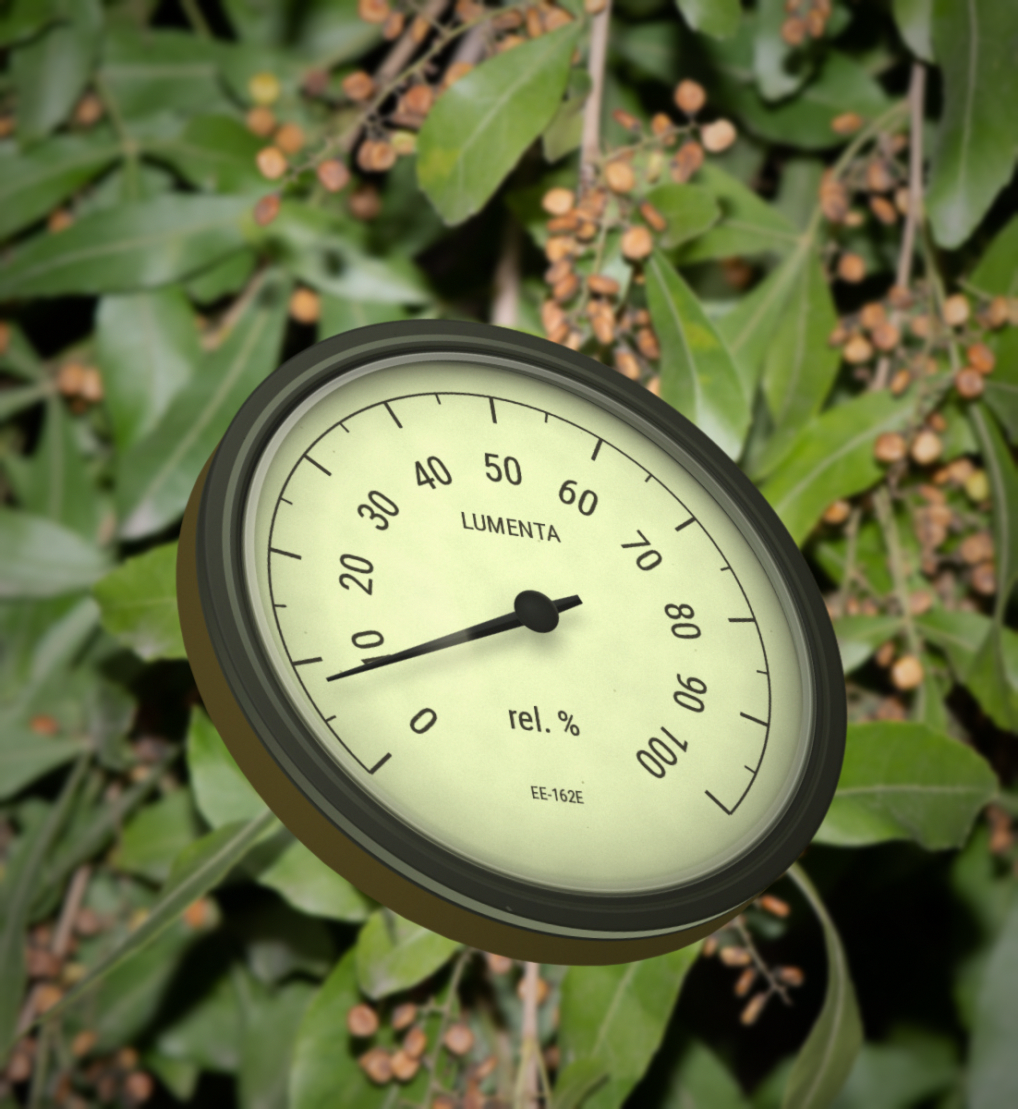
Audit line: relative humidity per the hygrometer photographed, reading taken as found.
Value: 7.5 %
